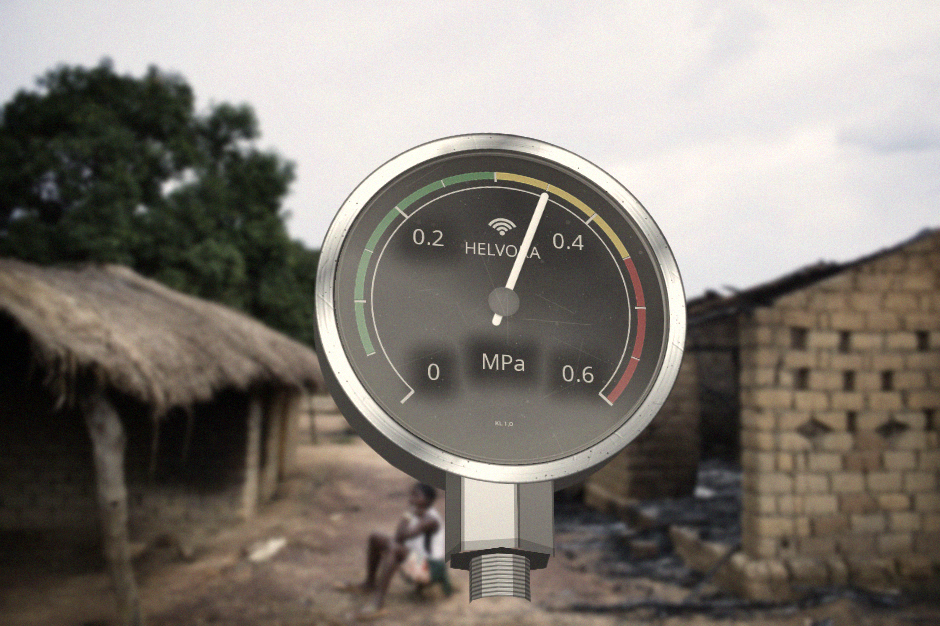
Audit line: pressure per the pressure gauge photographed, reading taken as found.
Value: 0.35 MPa
